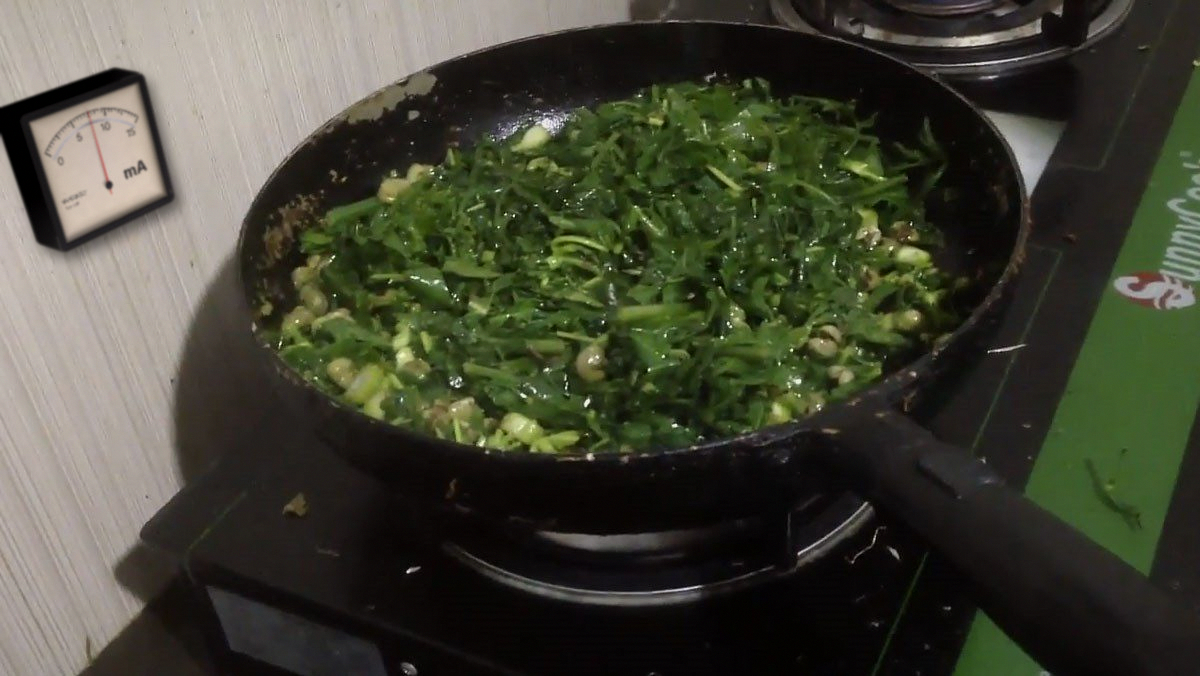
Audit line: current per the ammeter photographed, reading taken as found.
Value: 7.5 mA
